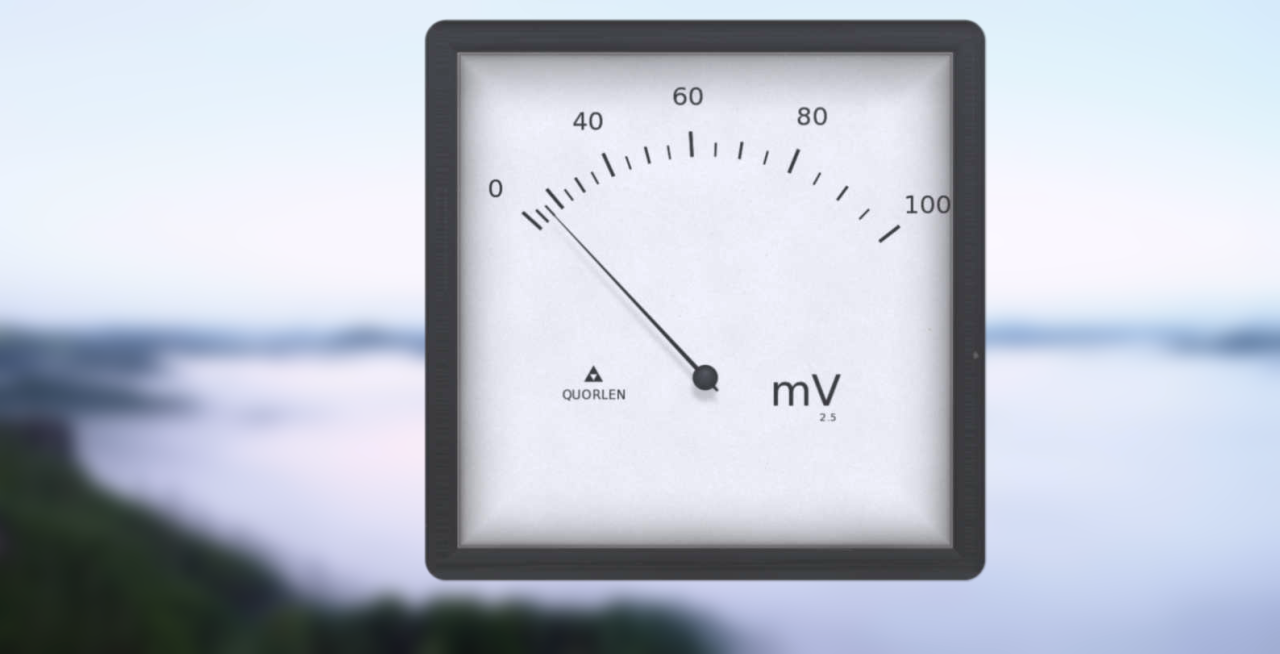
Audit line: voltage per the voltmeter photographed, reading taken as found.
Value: 15 mV
